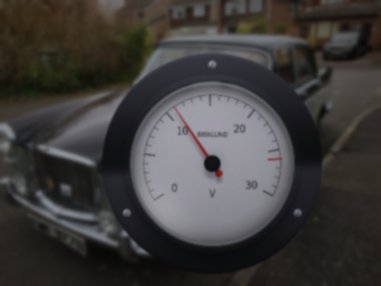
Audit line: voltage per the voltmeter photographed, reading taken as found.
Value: 11 V
